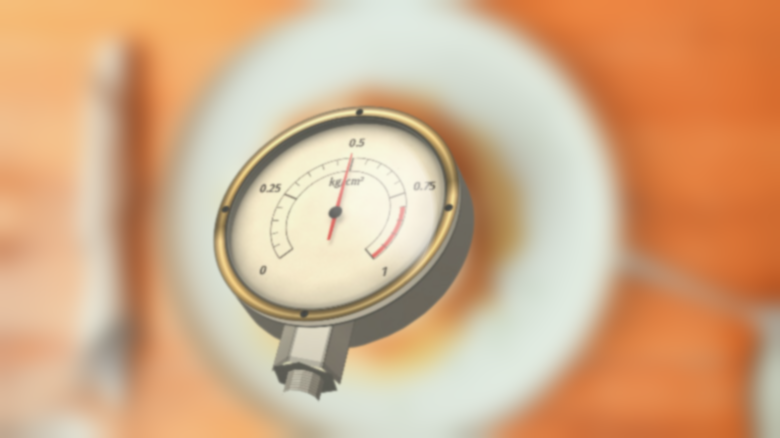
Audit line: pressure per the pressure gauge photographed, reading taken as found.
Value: 0.5 kg/cm²
